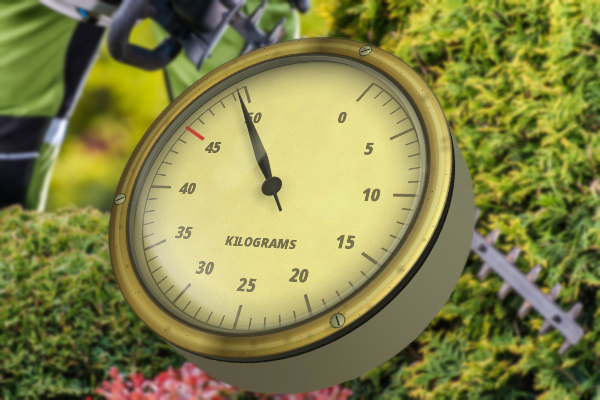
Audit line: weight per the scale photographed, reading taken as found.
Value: 49.5 kg
